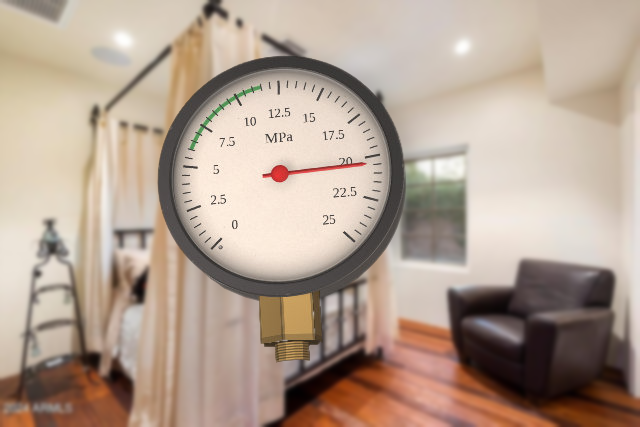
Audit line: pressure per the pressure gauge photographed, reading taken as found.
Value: 20.5 MPa
